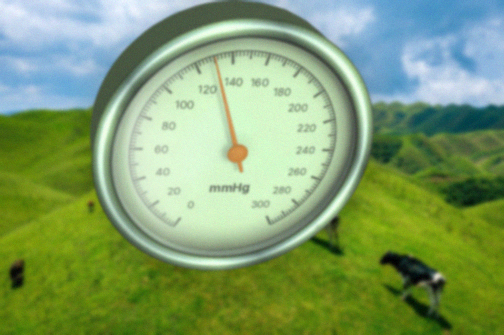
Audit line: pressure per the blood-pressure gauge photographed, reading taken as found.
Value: 130 mmHg
